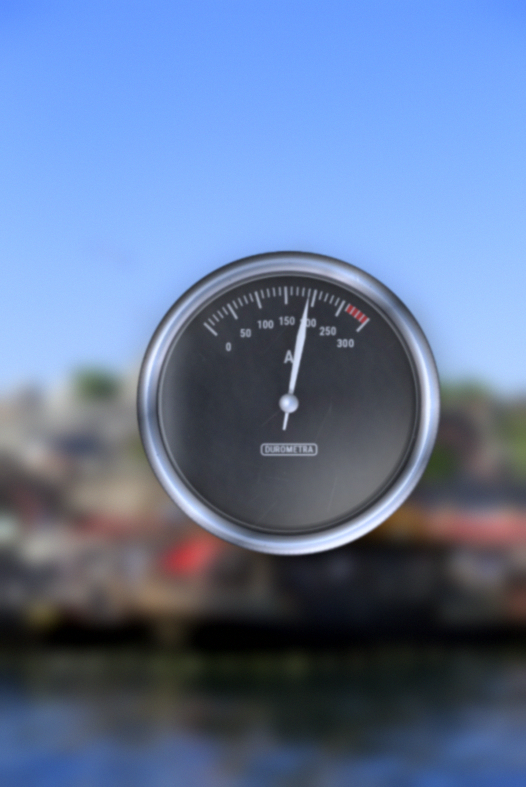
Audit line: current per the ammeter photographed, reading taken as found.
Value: 190 A
